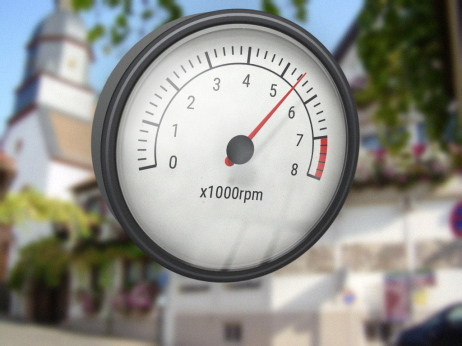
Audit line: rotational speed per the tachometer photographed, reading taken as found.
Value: 5400 rpm
